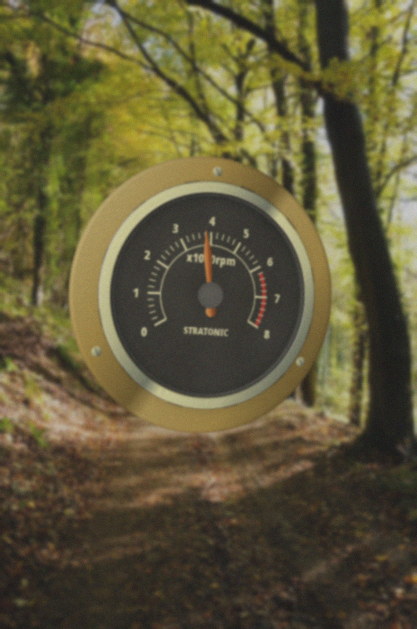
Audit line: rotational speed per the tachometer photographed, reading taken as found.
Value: 3800 rpm
